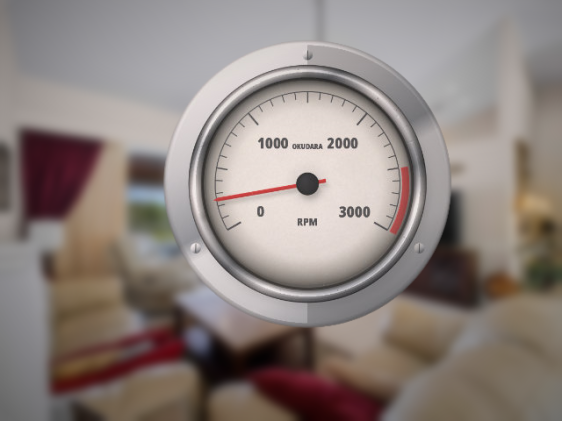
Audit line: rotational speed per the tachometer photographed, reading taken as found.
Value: 250 rpm
